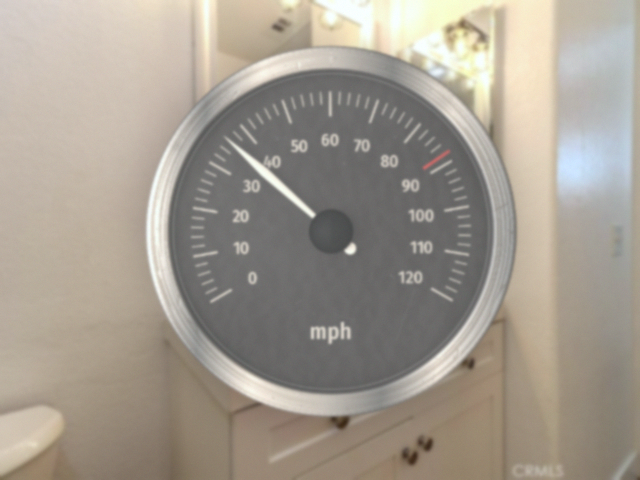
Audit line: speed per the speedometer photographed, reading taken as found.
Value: 36 mph
